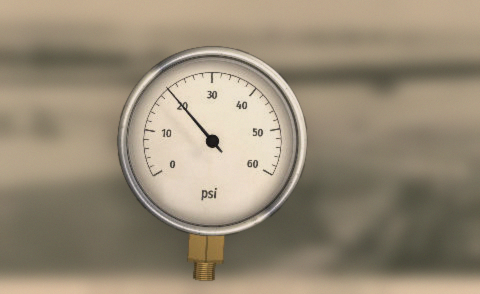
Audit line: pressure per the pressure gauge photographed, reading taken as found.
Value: 20 psi
